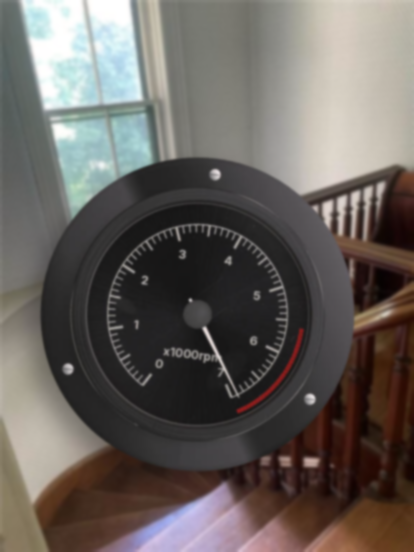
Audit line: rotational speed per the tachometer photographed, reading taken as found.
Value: 6900 rpm
